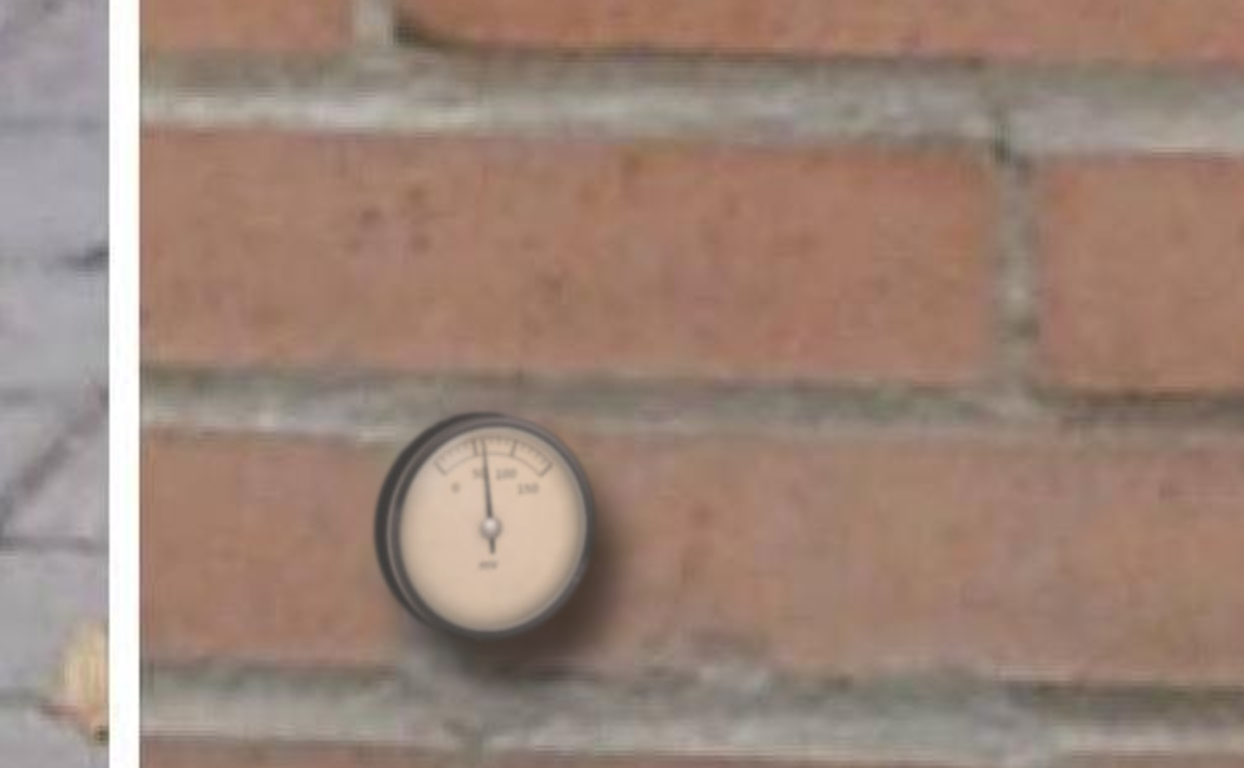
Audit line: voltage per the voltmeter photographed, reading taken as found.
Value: 60 mV
